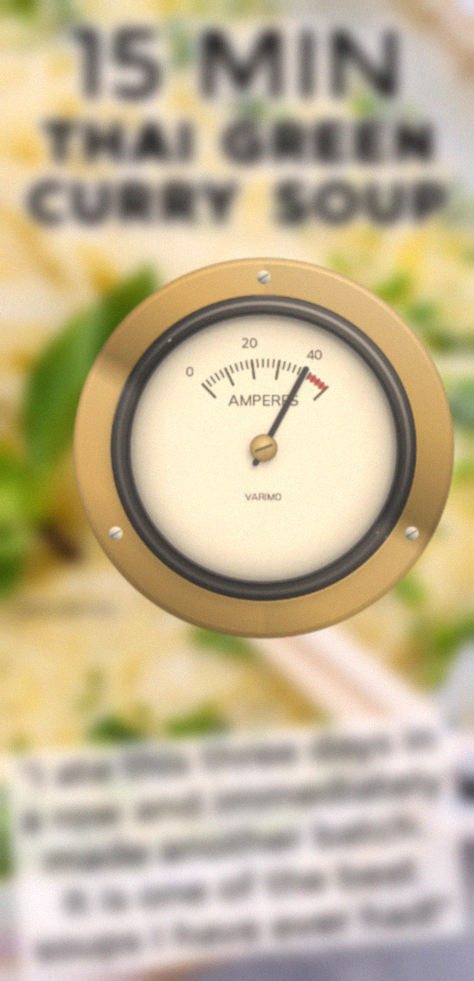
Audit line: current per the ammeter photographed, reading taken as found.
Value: 40 A
